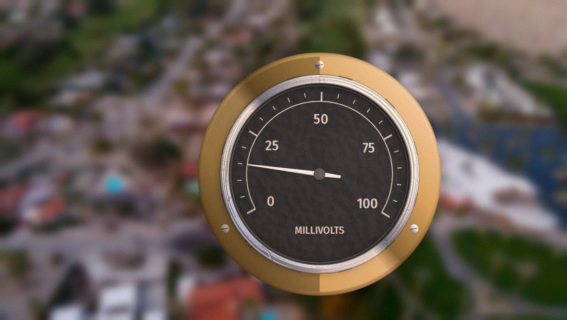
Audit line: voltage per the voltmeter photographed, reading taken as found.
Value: 15 mV
